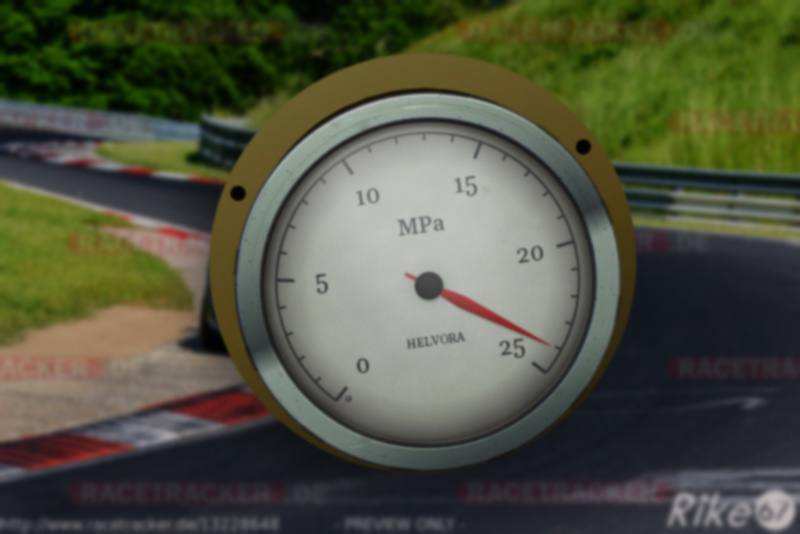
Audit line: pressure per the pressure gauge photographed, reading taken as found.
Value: 24 MPa
